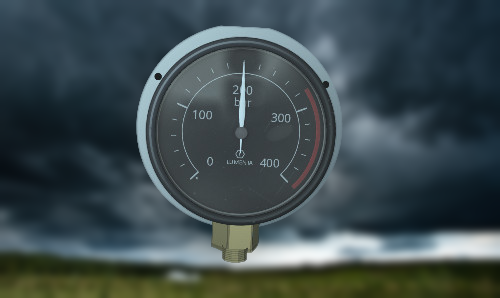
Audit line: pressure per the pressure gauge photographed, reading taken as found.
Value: 200 bar
